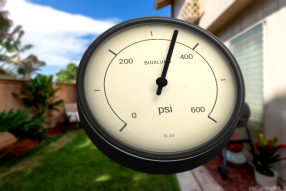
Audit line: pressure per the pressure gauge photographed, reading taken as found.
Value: 350 psi
